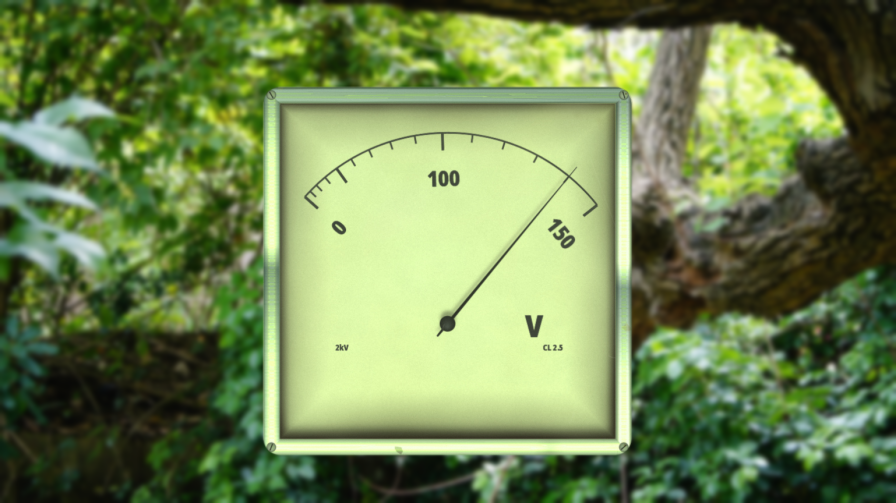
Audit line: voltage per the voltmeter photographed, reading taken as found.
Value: 140 V
